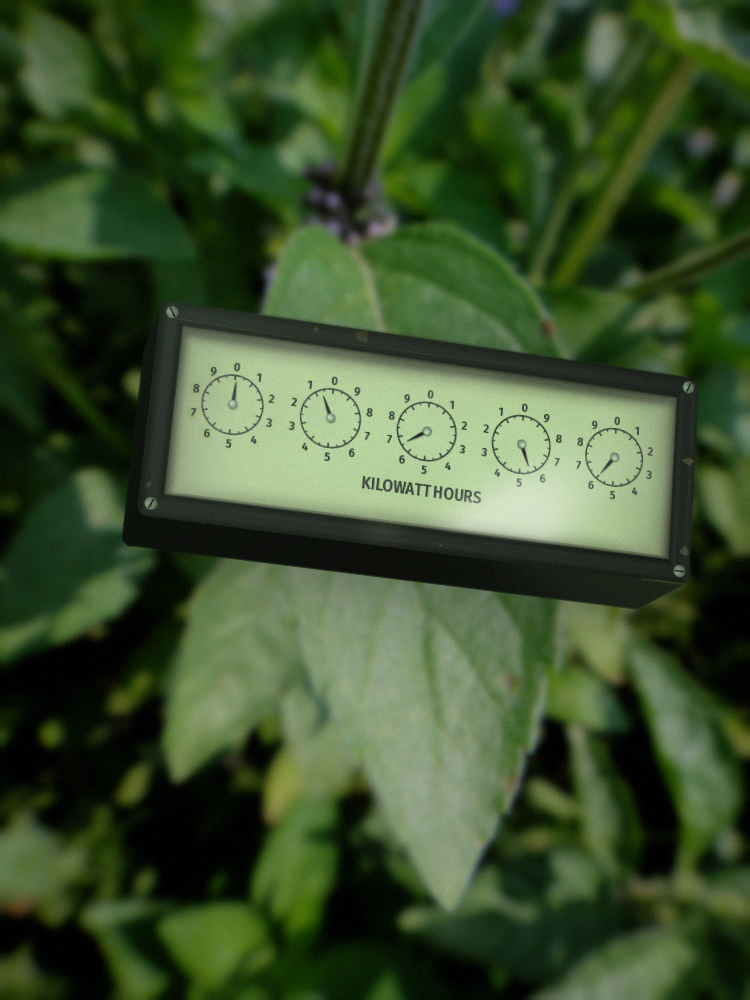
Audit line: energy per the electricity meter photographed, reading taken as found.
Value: 656 kWh
